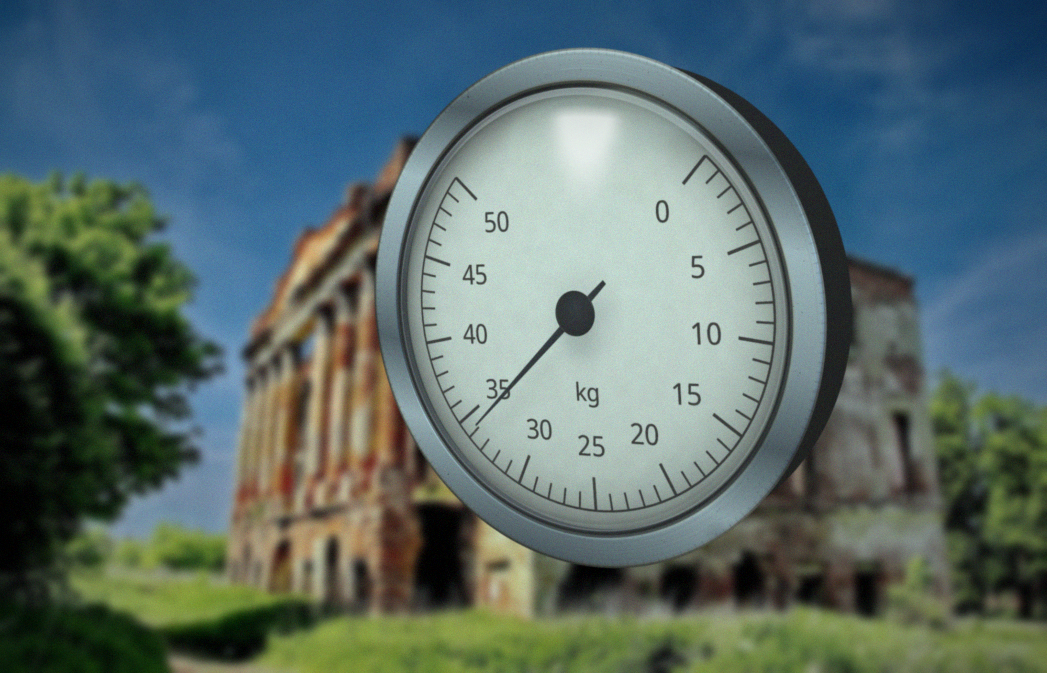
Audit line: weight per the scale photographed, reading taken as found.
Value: 34 kg
